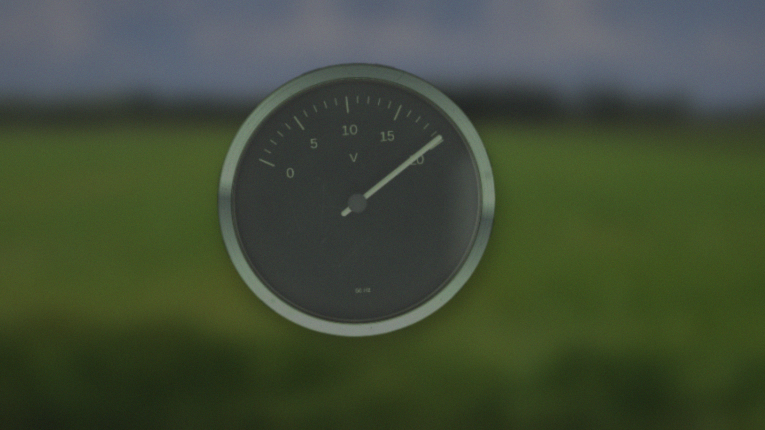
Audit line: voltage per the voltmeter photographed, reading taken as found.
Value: 19.5 V
